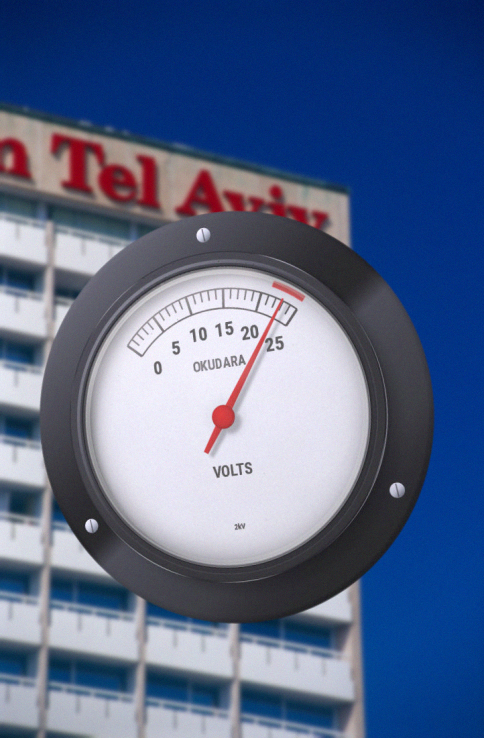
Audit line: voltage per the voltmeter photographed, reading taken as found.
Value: 23 V
